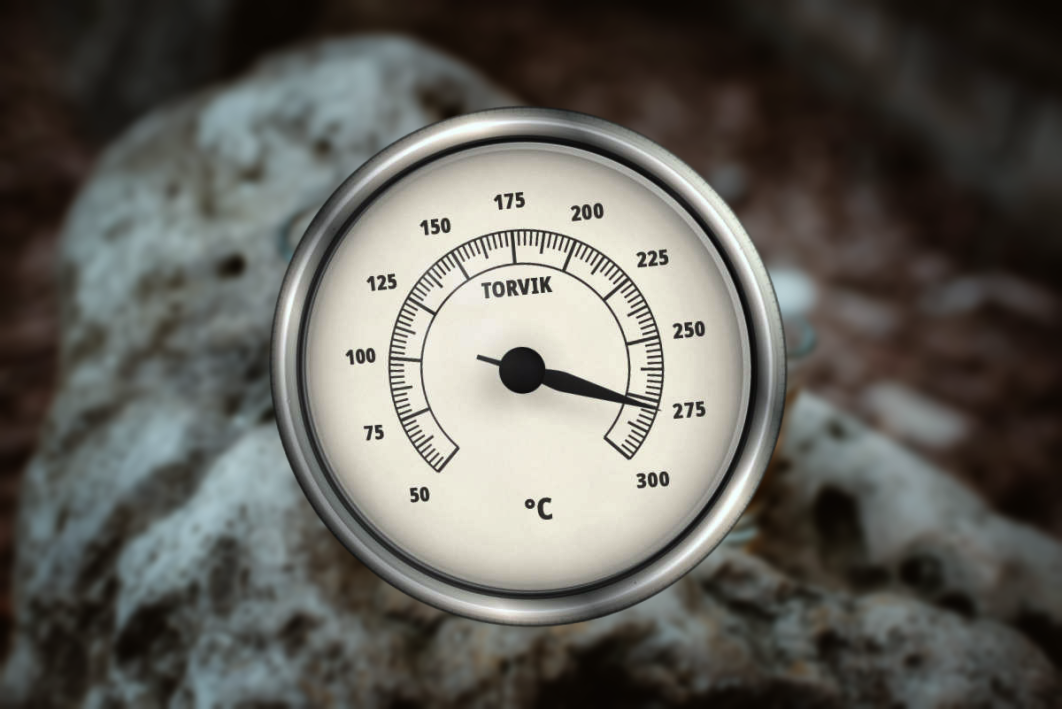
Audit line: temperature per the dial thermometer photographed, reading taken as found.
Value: 277.5 °C
